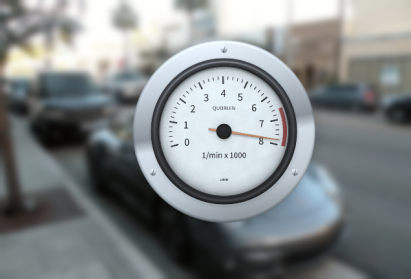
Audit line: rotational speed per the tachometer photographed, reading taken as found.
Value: 7800 rpm
